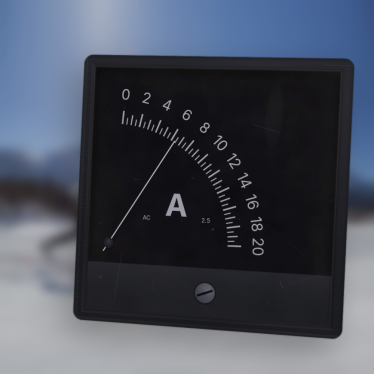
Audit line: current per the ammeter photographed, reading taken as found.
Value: 6.5 A
